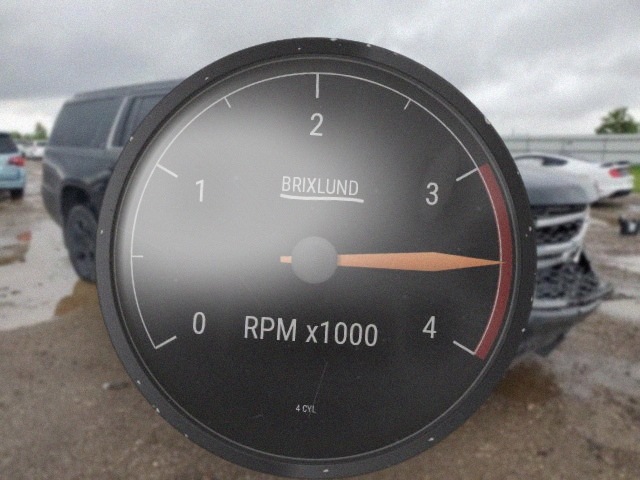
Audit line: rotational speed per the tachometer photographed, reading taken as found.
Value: 3500 rpm
